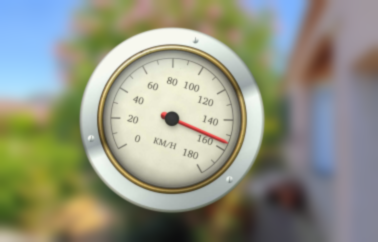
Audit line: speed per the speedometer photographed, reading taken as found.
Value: 155 km/h
